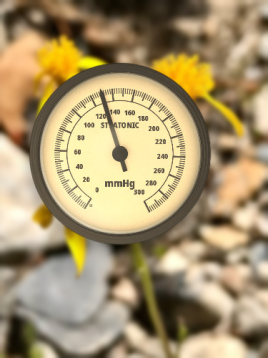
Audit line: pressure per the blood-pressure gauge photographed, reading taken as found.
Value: 130 mmHg
